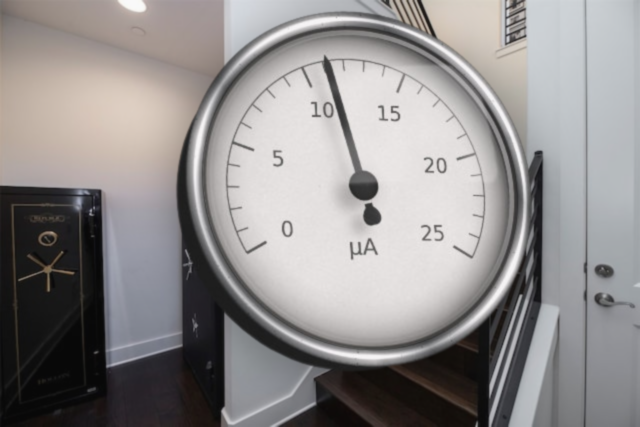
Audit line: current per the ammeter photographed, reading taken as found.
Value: 11 µA
